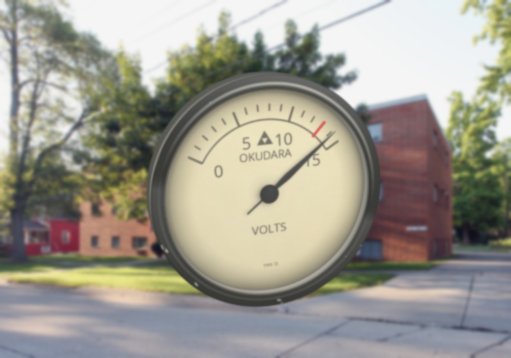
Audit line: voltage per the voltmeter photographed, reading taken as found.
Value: 14 V
